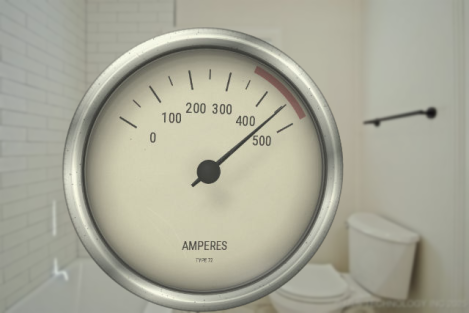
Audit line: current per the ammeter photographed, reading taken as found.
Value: 450 A
